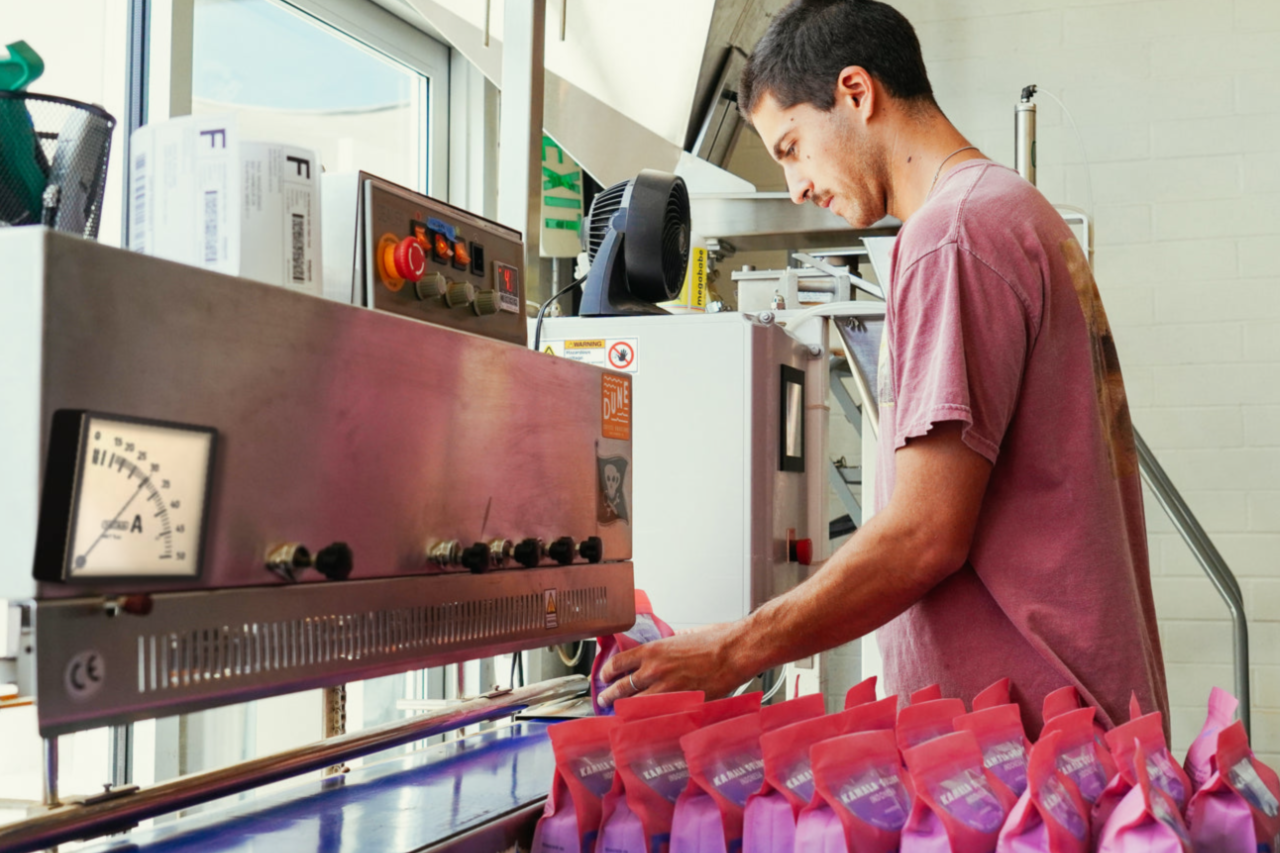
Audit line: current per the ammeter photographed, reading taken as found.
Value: 30 A
